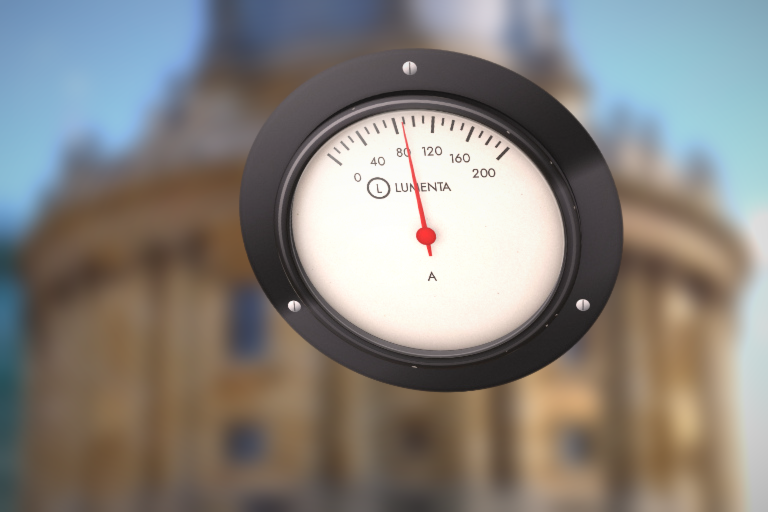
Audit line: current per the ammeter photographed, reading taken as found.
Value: 90 A
